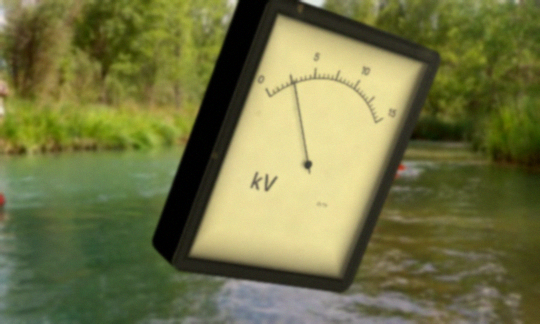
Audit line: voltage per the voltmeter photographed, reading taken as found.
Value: 2.5 kV
